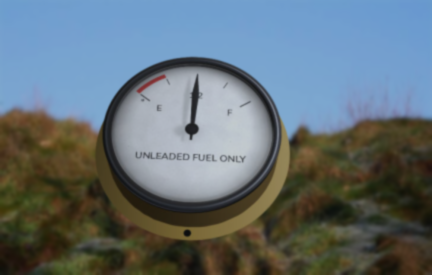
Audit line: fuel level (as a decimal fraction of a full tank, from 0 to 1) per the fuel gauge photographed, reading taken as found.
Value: 0.5
